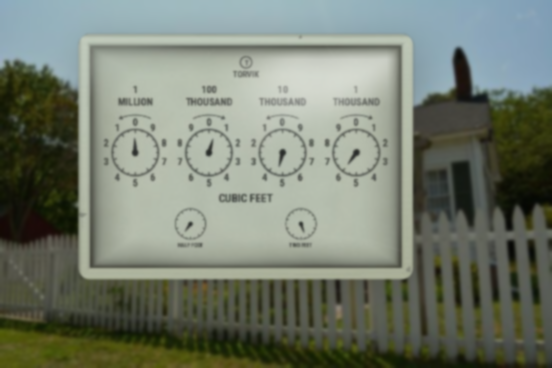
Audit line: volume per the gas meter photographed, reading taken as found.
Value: 4600 ft³
